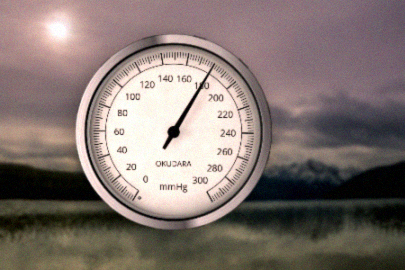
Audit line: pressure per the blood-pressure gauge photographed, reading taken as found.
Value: 180 mmHg
